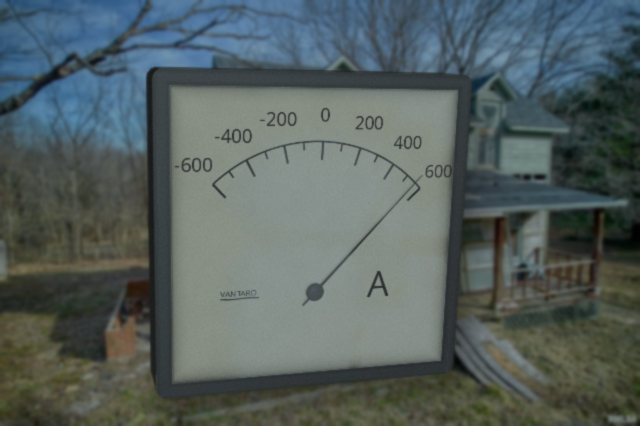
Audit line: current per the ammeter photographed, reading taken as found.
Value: 550 A
